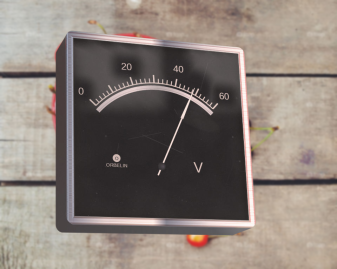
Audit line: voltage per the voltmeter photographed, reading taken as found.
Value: 48 V
